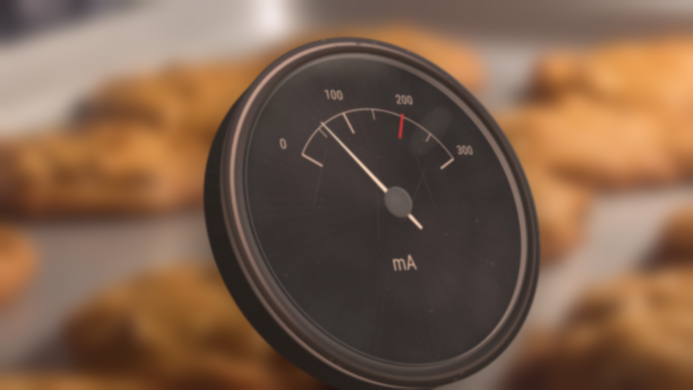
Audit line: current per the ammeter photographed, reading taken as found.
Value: 50 mA
